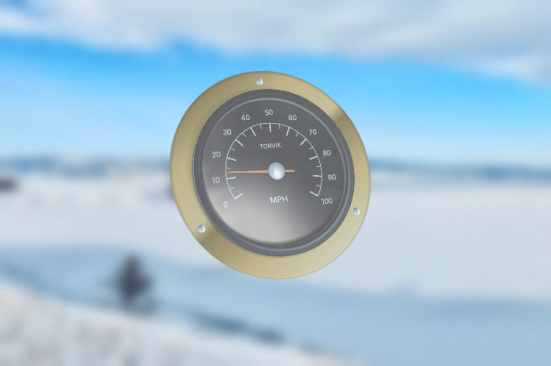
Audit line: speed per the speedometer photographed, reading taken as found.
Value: 12.5 mph
